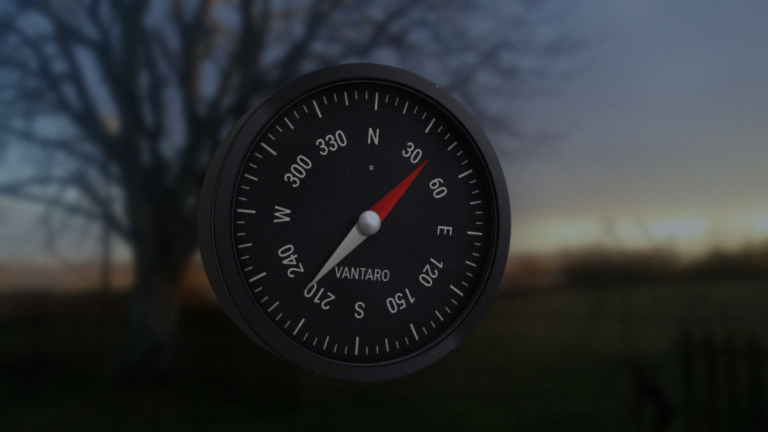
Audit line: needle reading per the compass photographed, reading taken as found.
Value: 40 °
